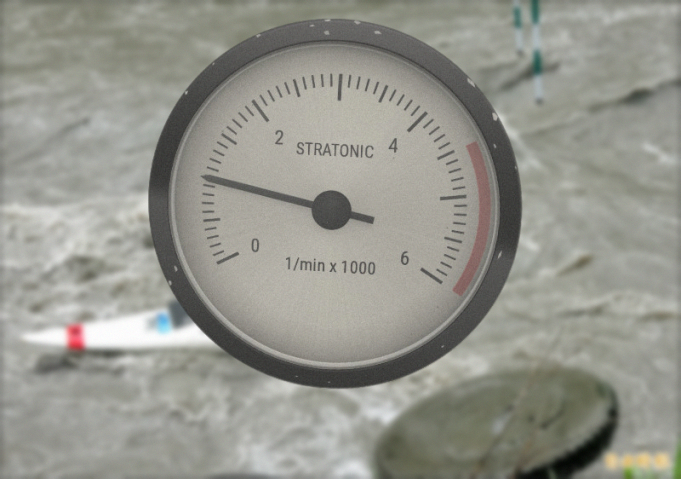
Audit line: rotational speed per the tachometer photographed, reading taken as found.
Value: 1000 rpm
